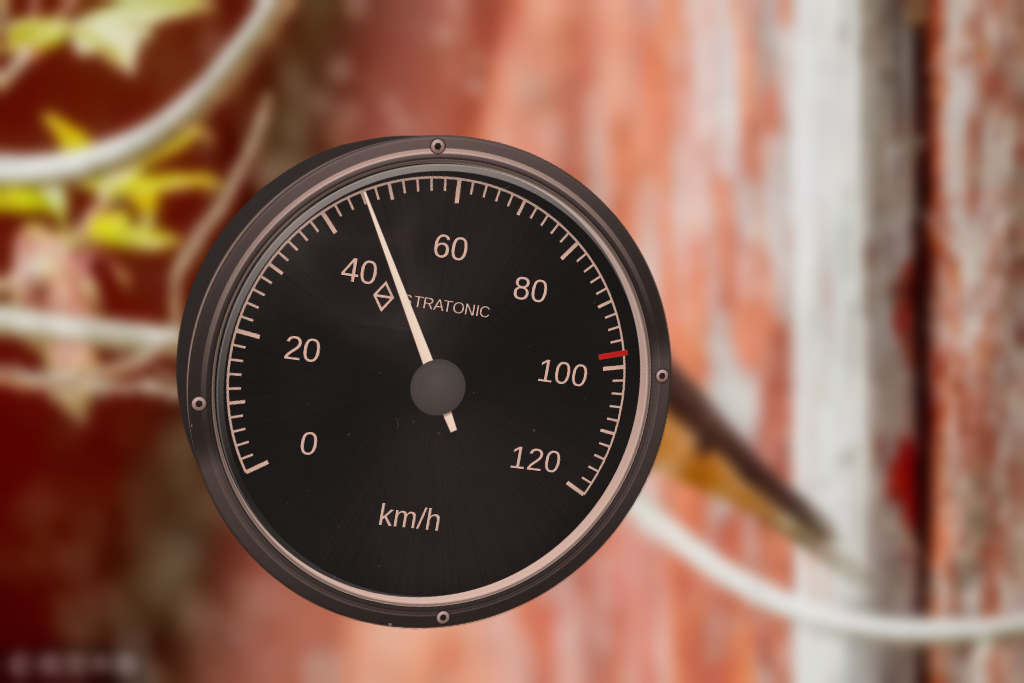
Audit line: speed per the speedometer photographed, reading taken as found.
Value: 46 km/h
